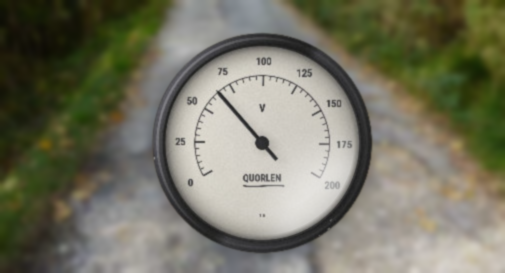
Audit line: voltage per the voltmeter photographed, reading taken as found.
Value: 65 V
